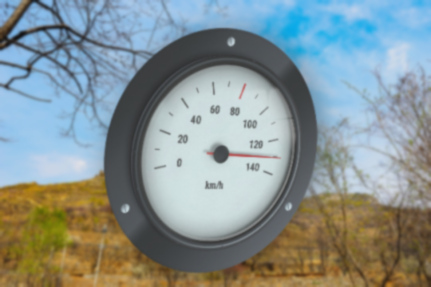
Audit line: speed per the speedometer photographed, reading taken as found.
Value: 130 km/h
